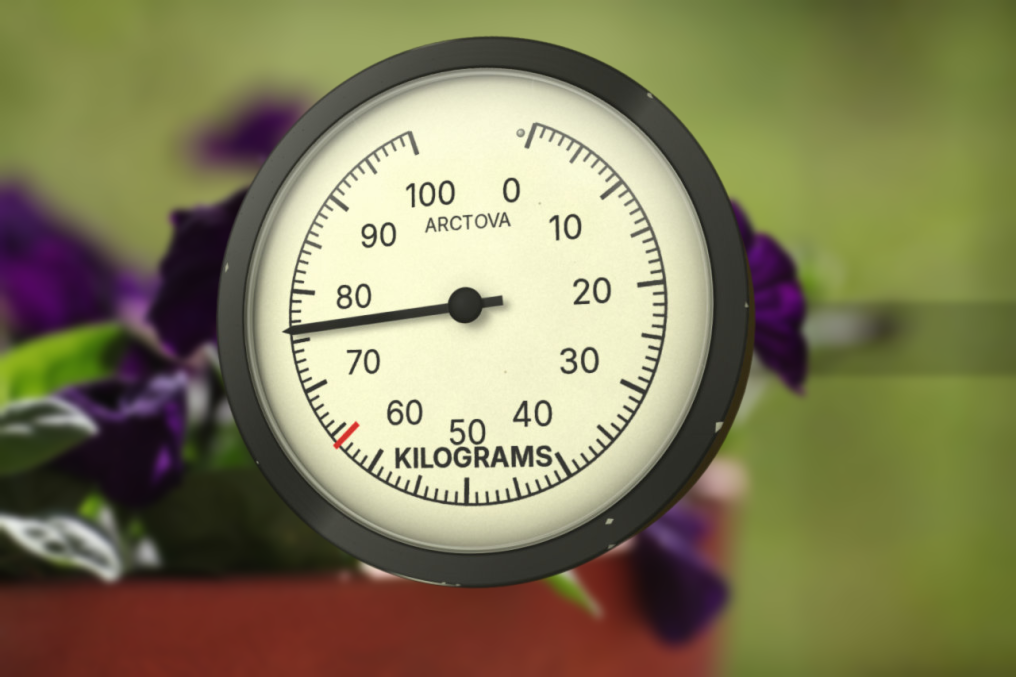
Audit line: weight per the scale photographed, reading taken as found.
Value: 76 kg
